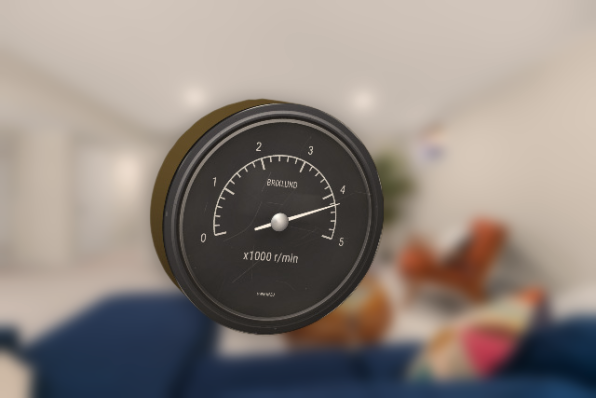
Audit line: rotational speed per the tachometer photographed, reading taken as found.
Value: 4200 rpm
